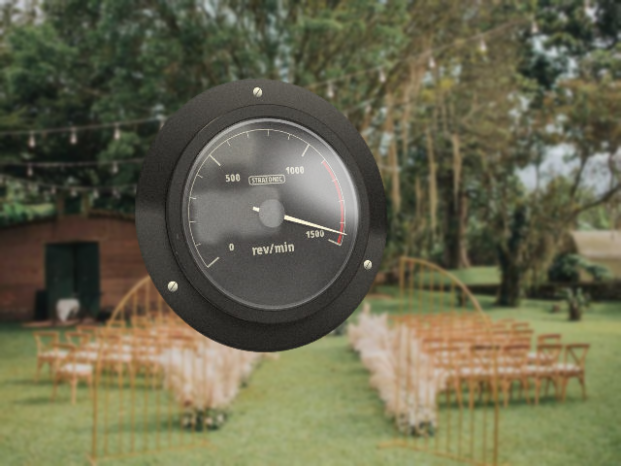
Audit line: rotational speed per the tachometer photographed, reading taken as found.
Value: 1450 rpm
